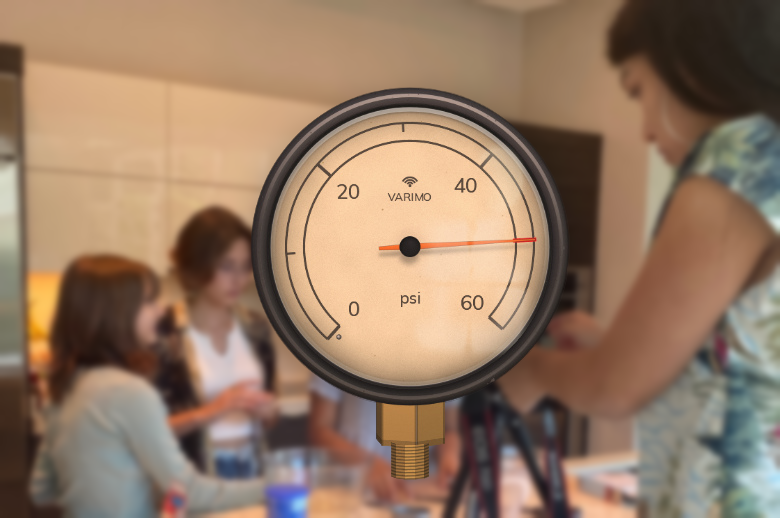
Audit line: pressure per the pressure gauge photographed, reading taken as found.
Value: 50 psi
